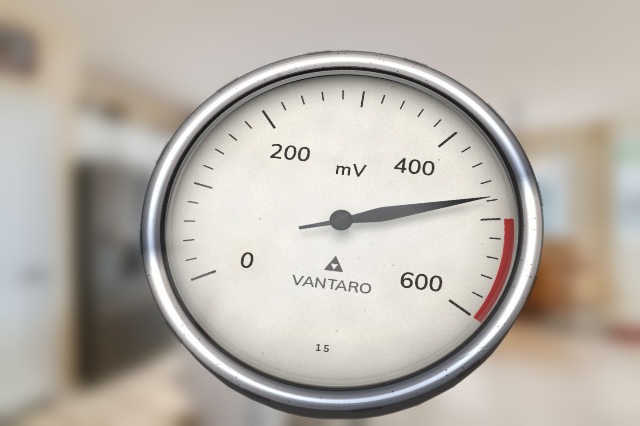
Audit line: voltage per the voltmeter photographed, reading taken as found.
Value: 480 mV
